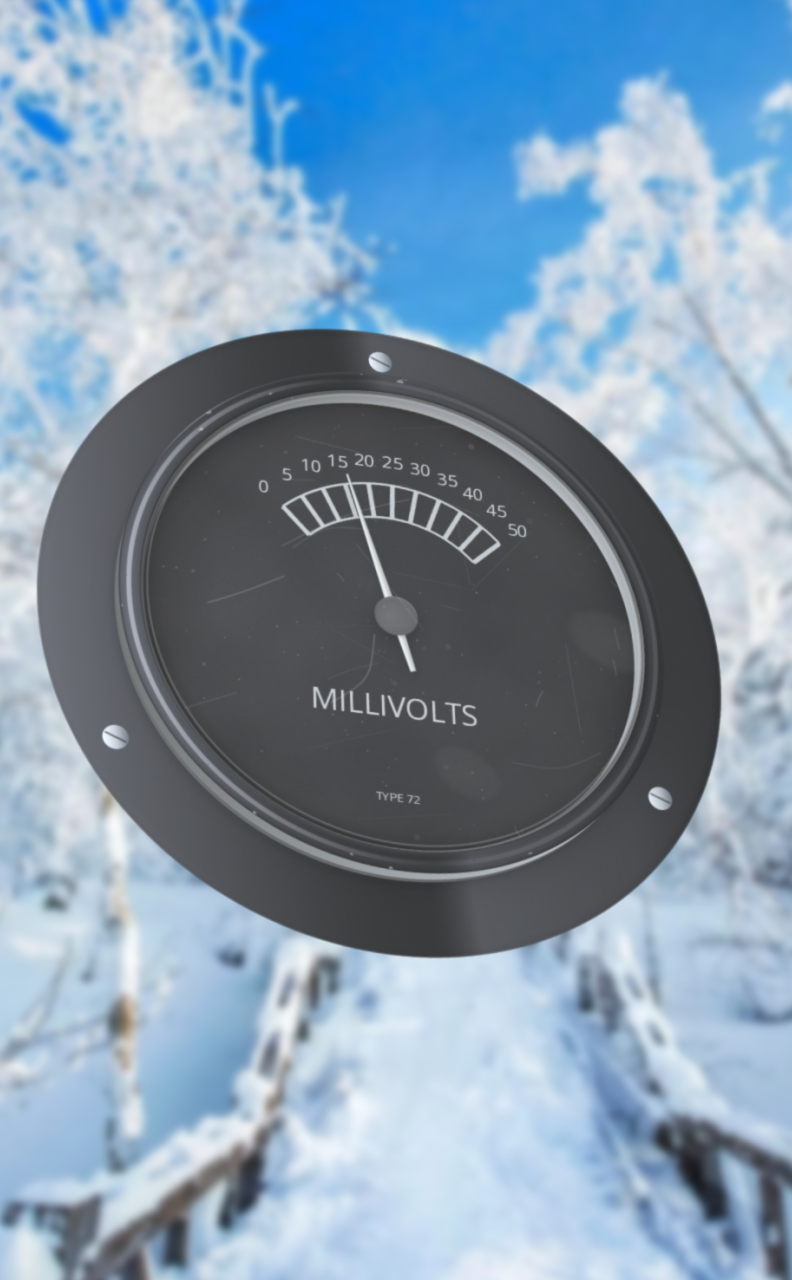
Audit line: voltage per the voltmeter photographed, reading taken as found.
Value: 15 mV
